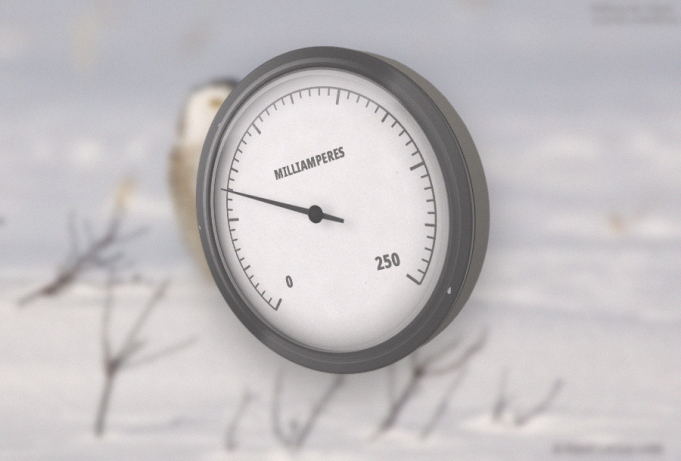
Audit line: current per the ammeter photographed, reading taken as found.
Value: 65 mA
